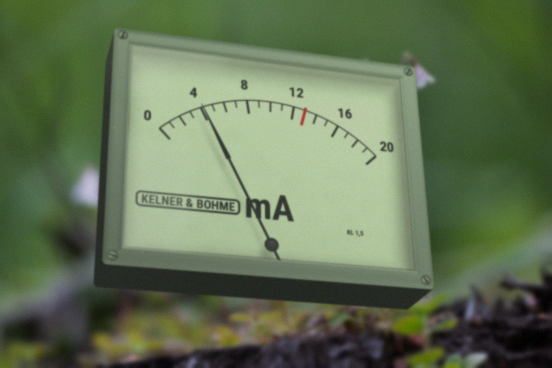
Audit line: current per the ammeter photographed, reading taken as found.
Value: 4 mA
